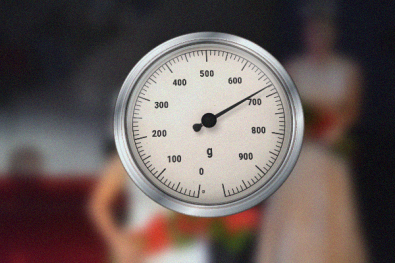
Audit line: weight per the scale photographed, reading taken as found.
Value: 680 g
